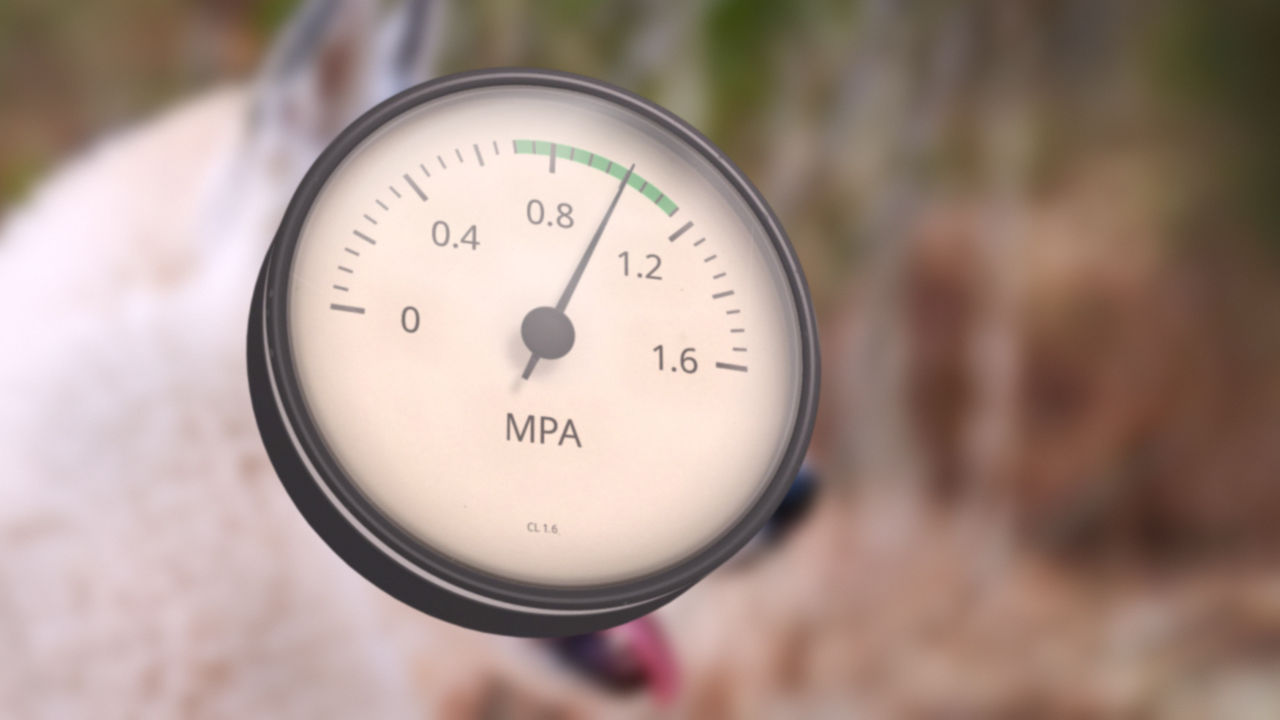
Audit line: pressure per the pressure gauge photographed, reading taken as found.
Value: 1 MPa
